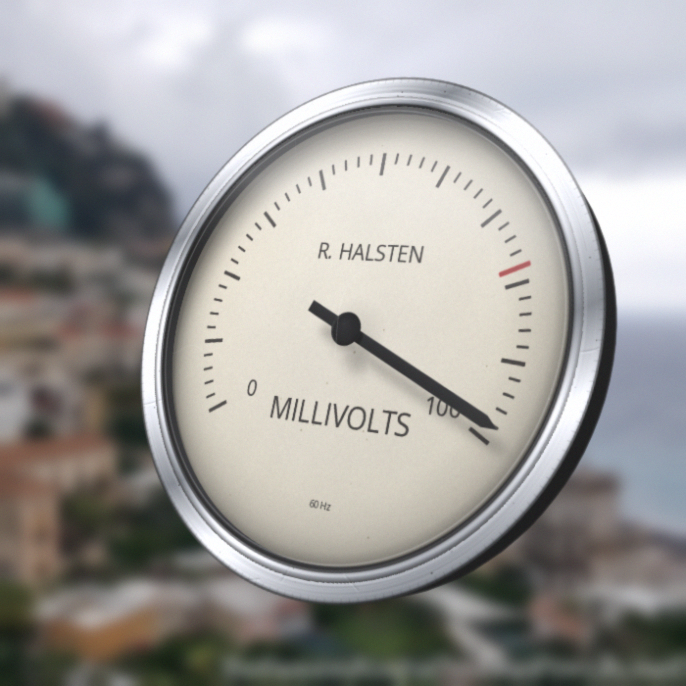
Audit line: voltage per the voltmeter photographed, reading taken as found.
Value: 98 mV
